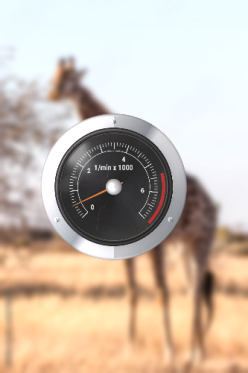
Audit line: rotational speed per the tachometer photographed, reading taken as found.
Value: 500 rpm
